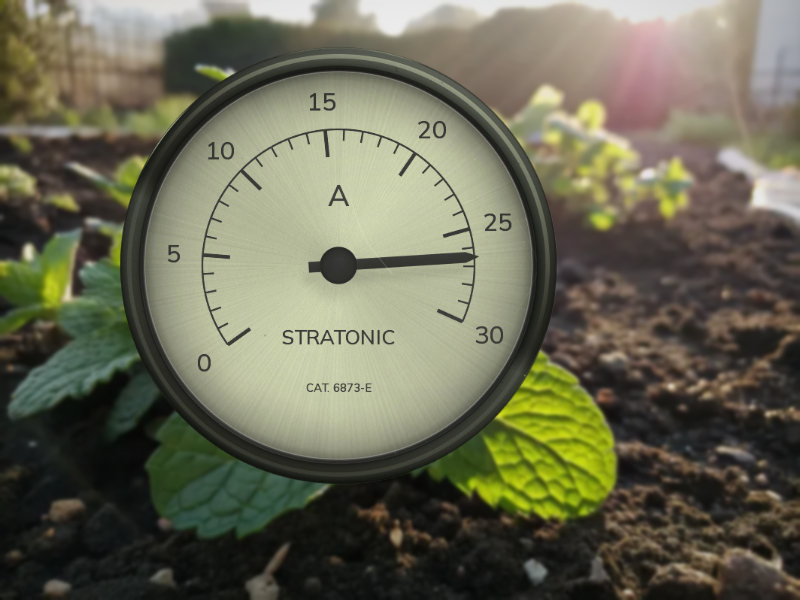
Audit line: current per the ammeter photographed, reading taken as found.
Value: 26.5 A
